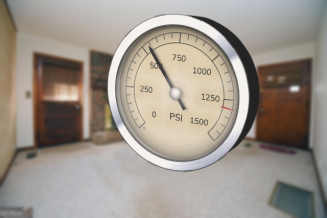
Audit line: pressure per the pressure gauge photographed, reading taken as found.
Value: 550 psi
